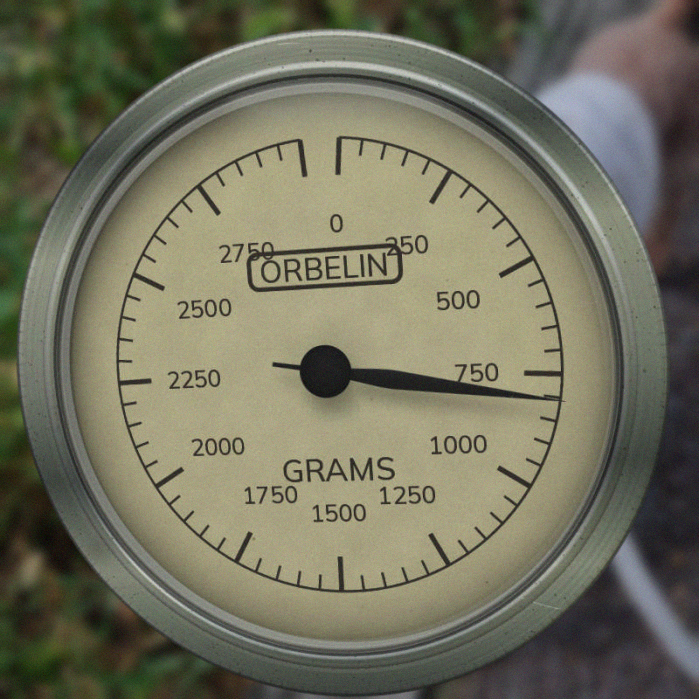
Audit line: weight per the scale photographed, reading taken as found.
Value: 800 g
